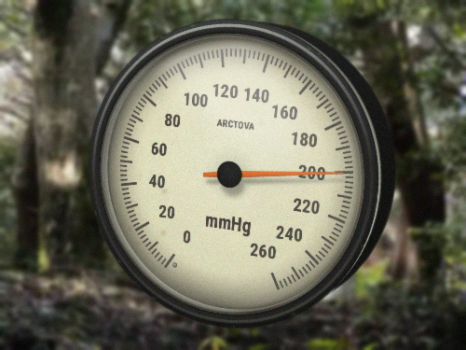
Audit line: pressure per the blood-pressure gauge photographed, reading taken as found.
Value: 200 mmHg
